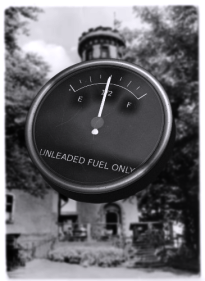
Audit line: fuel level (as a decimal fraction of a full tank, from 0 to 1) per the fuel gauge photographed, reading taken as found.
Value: 0.5
